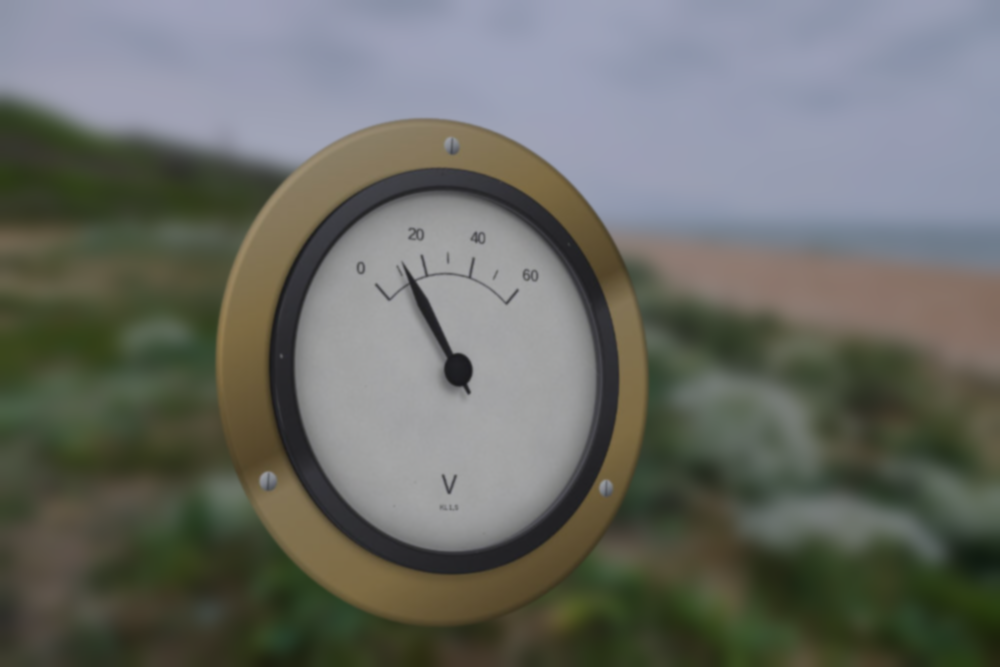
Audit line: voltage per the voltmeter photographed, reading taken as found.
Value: 10 V
